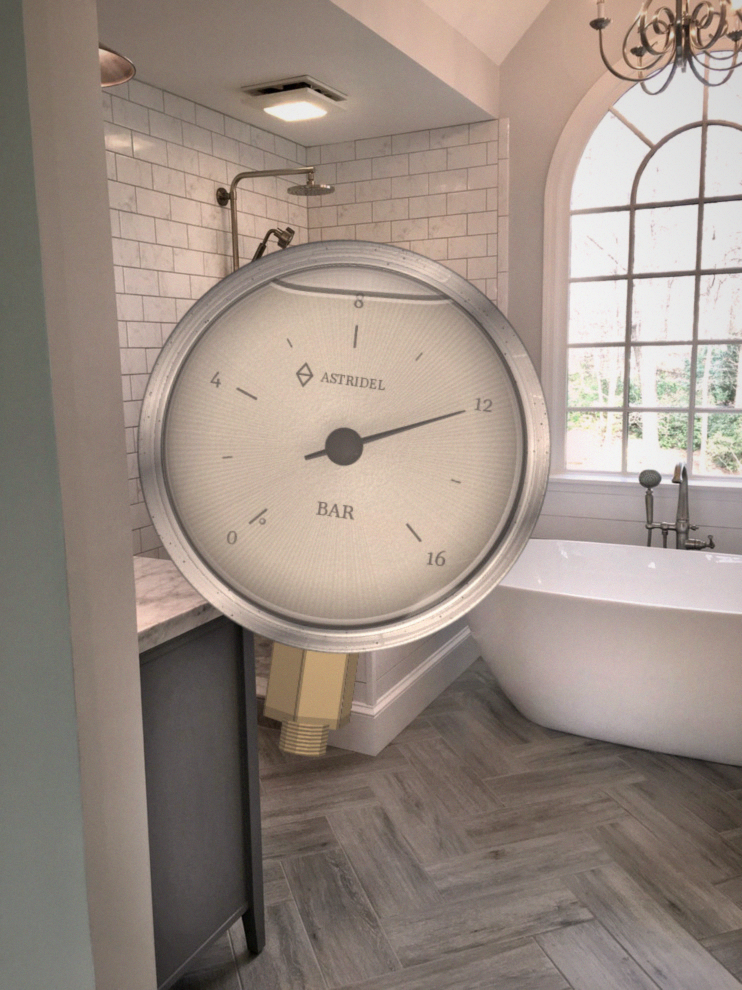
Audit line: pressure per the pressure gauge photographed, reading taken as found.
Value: 12 bar
